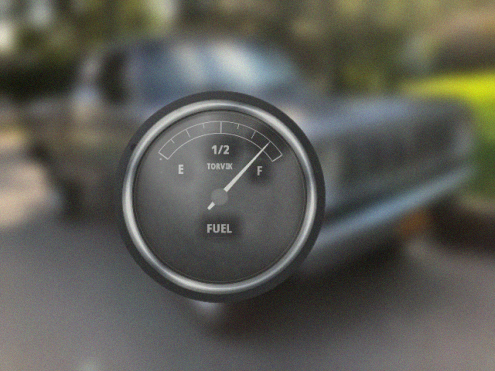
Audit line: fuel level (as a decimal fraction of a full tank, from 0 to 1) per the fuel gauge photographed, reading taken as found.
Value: 0.875
